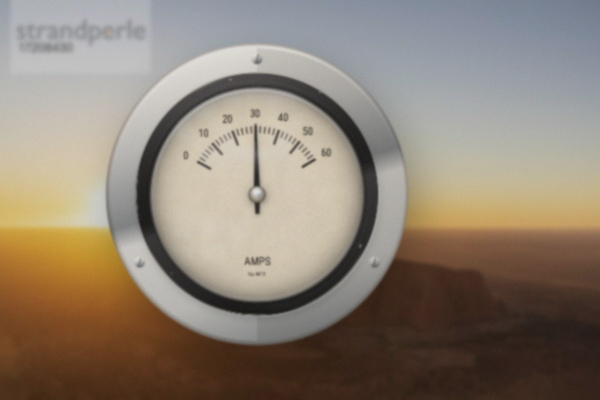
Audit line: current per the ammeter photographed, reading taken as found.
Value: 30 A
